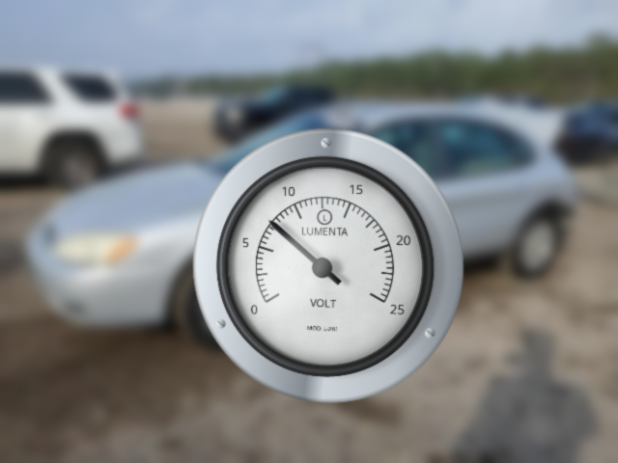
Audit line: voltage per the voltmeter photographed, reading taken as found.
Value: 7.5 V
